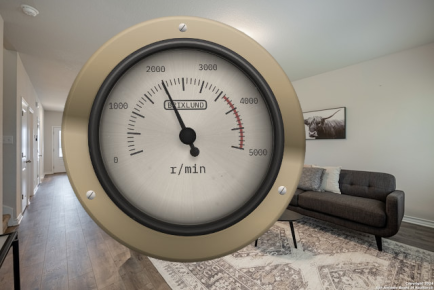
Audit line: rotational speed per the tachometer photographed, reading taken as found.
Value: 2000 rpm
